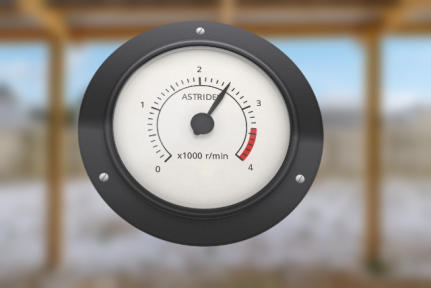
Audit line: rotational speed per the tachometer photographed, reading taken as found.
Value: 2500 rpm
